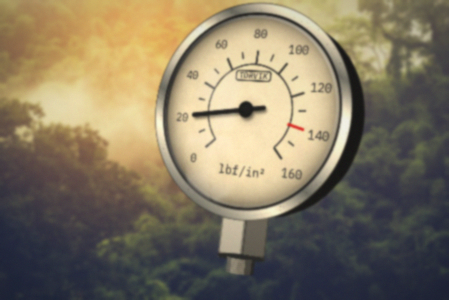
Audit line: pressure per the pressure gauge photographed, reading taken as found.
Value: 20 psi
